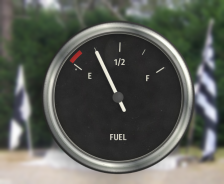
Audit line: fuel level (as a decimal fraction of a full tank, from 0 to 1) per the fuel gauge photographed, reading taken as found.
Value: 0.25
